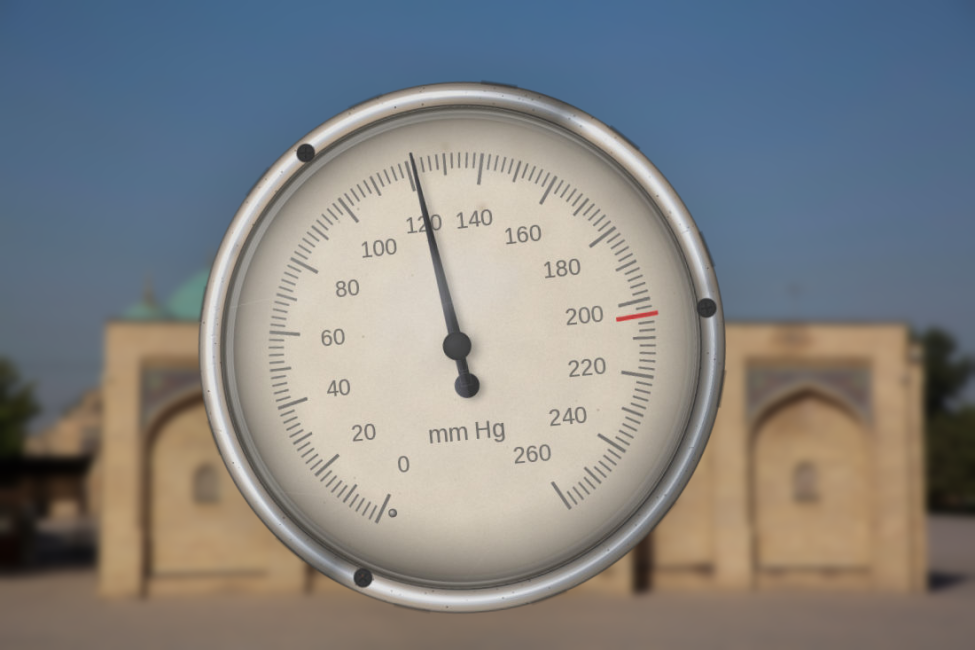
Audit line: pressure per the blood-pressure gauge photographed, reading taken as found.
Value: 122 mmHg
